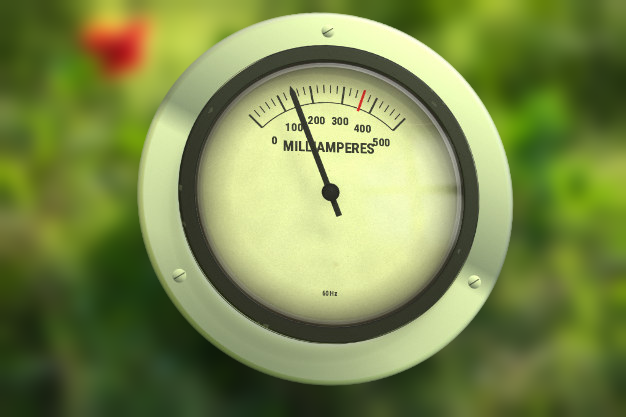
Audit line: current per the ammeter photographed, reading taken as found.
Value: 140 mA
